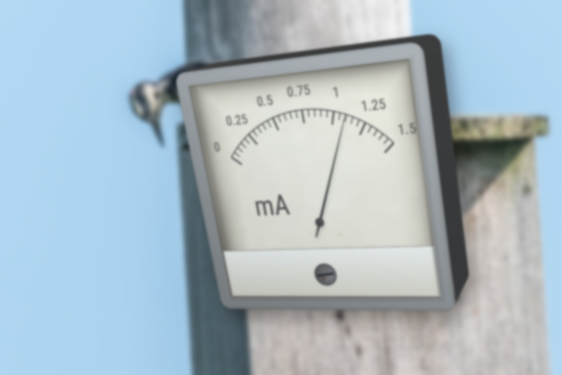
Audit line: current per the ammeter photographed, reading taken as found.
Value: 1.1 mA
